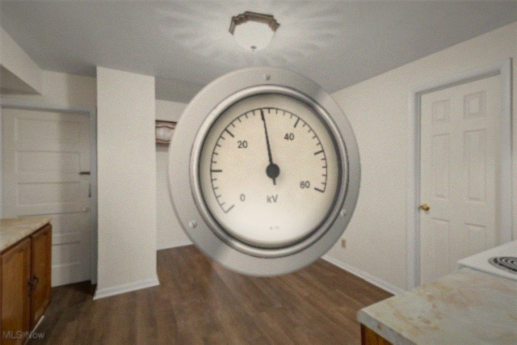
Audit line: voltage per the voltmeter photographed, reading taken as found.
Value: 30 kV
